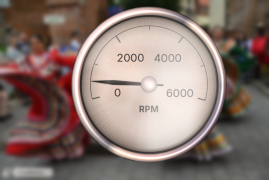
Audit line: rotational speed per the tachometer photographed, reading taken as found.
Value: 500 rpm
